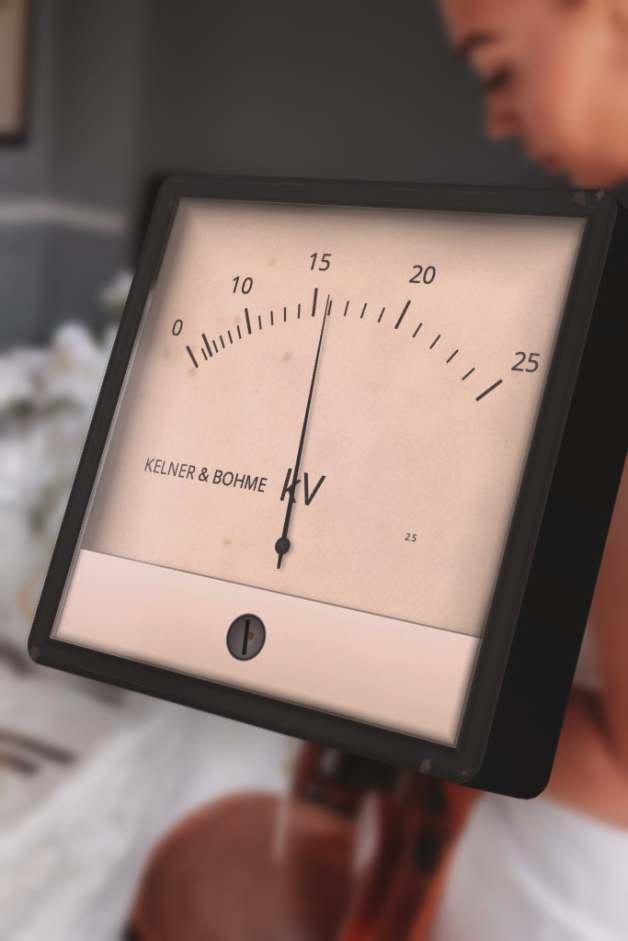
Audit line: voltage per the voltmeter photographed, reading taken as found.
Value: 16 kV
